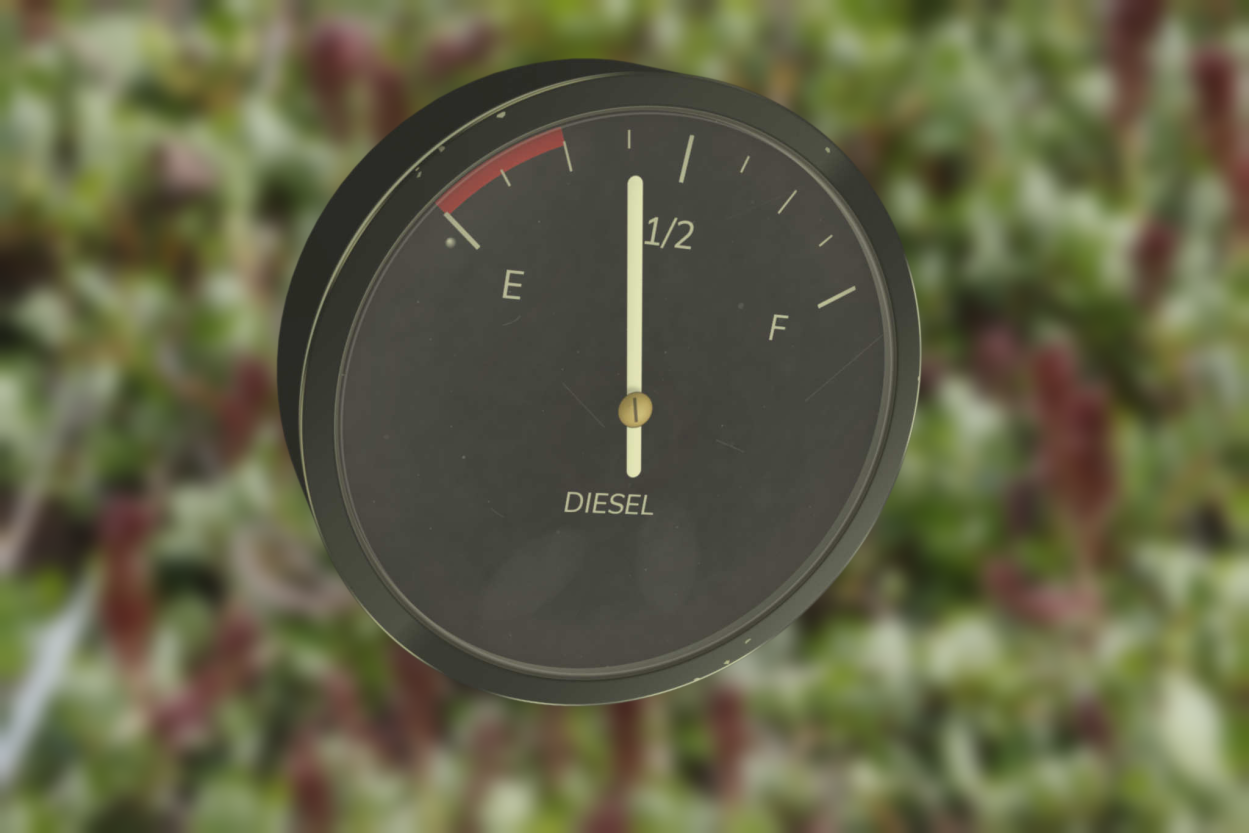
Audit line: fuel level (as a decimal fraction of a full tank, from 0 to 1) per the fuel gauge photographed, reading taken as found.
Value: 0.375
